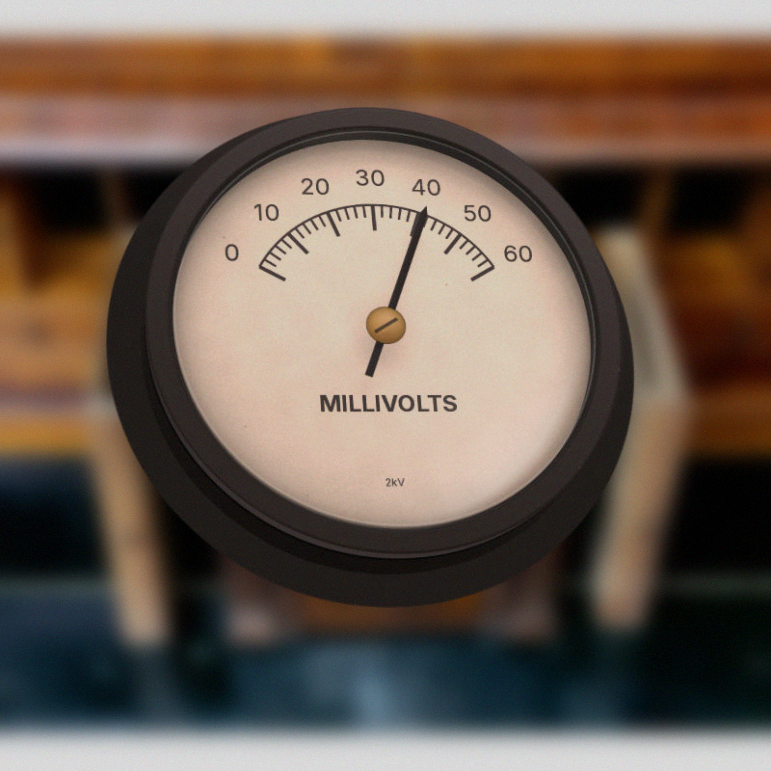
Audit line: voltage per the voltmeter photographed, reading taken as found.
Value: 41 mV
